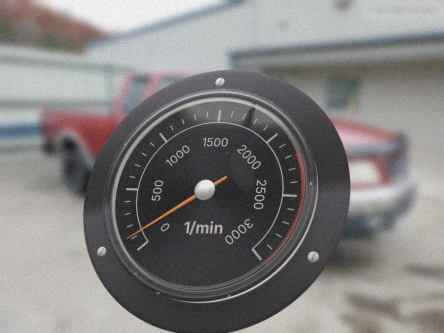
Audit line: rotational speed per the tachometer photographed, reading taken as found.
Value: 100 rpm
